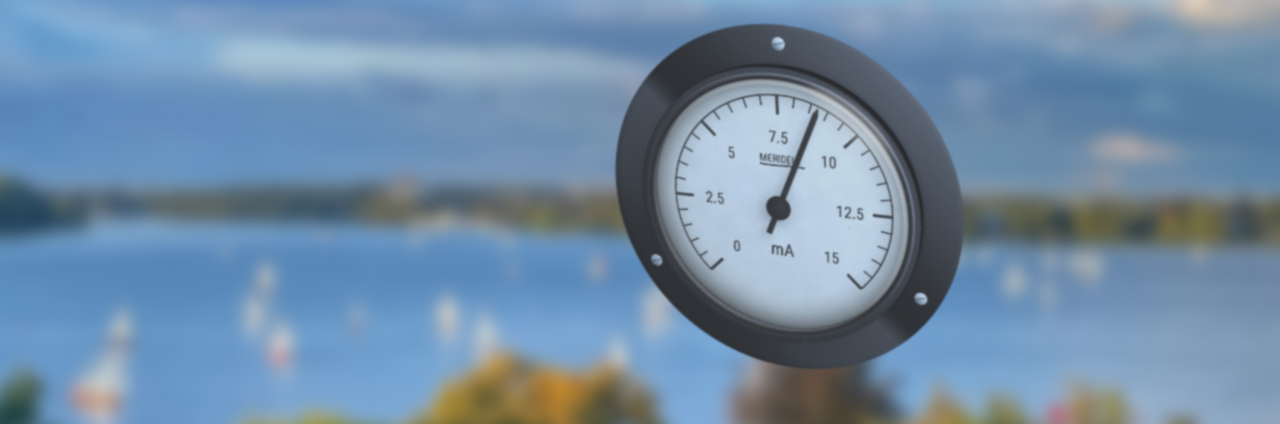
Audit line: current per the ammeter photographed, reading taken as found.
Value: 8.75 mA
